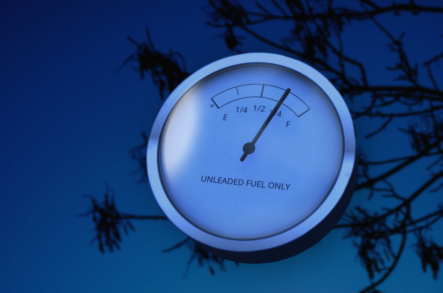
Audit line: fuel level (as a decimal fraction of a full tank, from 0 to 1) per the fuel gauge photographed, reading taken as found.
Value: 0.75
